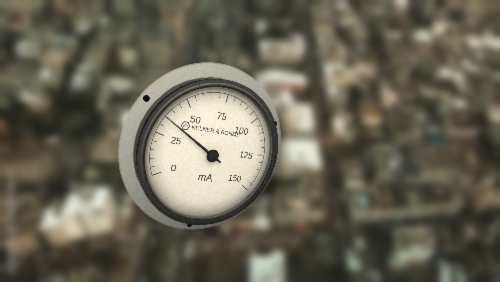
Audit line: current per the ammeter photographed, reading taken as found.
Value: 35 mA
